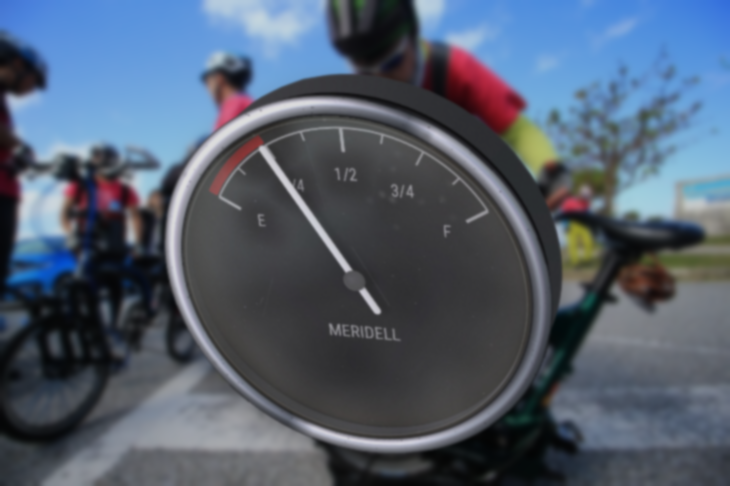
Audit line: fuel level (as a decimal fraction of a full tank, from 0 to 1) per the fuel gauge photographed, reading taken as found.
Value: 0.25
